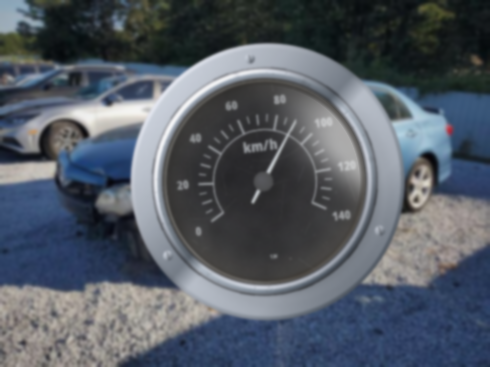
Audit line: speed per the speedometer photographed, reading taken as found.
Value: 90 km/h
